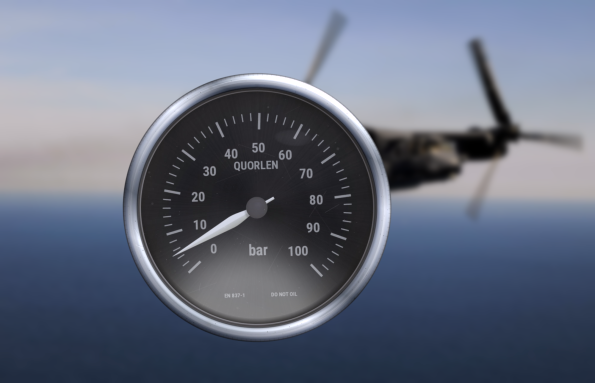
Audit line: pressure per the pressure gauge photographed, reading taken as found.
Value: 5 bar
